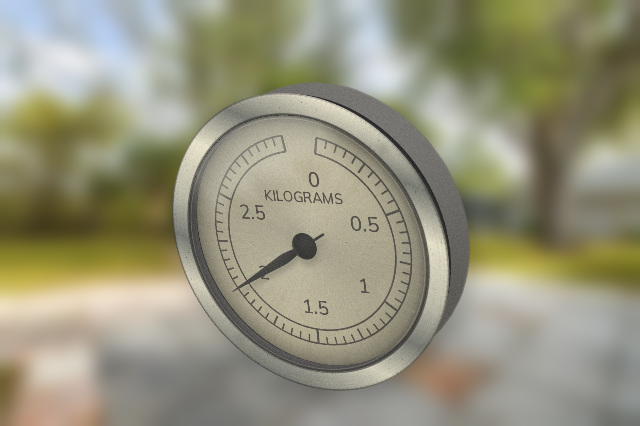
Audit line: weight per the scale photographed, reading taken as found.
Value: 2 kg
